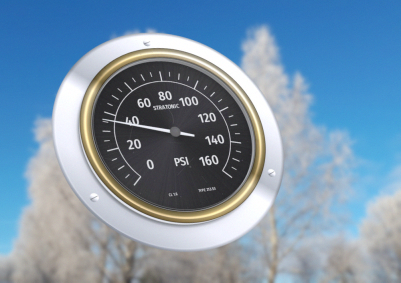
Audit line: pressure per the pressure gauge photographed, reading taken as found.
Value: 35 psi
